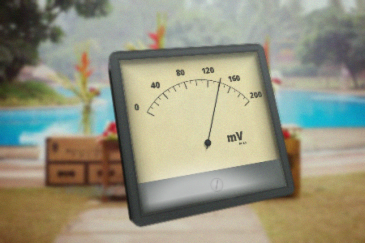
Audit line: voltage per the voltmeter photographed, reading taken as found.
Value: 140 mV
